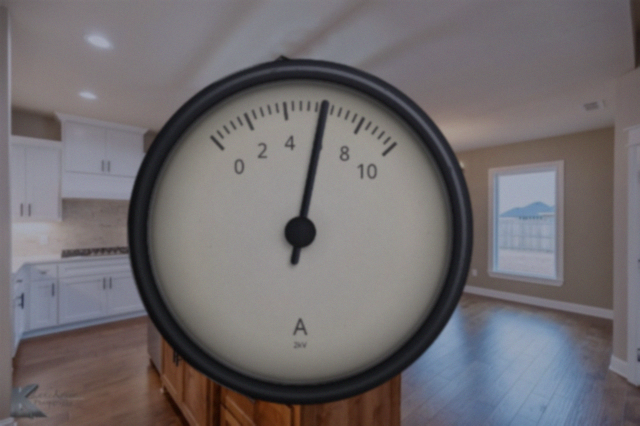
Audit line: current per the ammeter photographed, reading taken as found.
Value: 6 A
